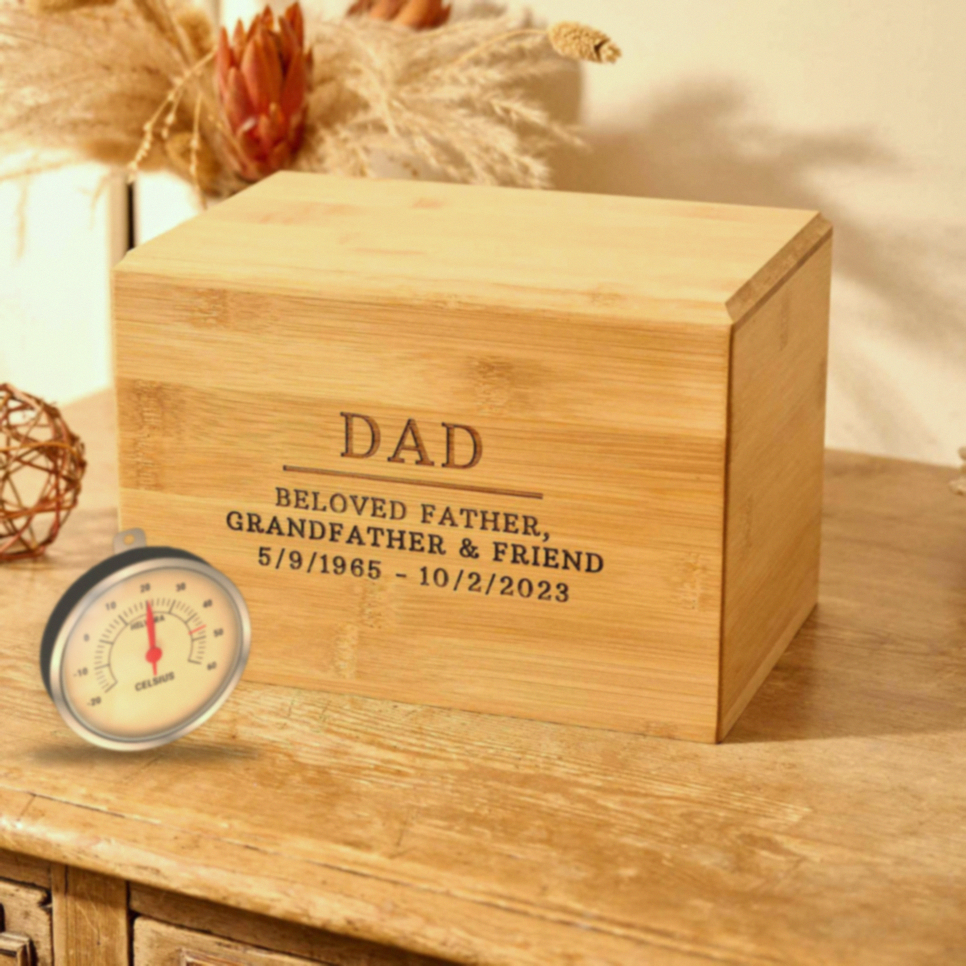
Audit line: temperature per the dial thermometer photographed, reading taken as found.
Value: 20 °C
